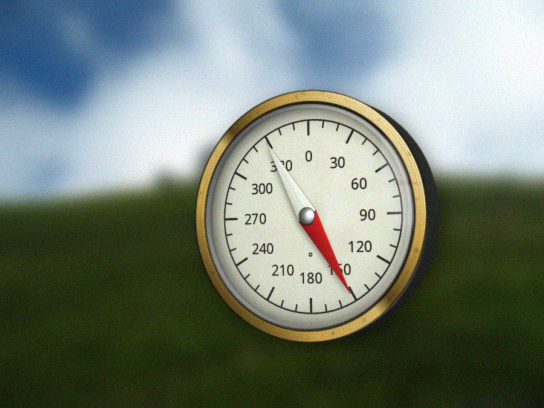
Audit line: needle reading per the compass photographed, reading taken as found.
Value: 150 °
